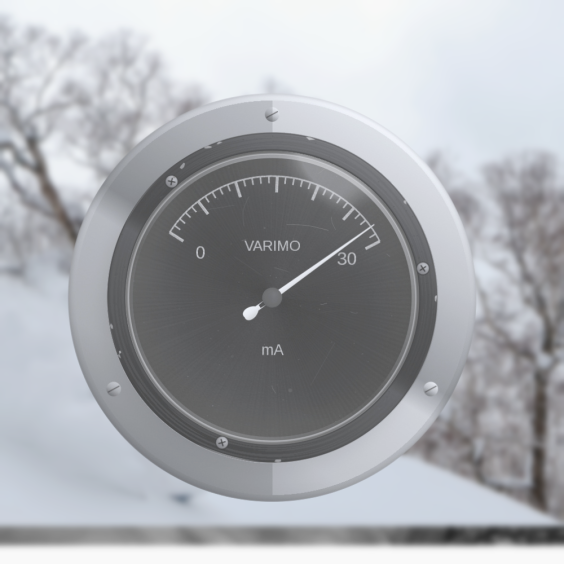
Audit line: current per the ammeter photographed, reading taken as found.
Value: 28 mA
